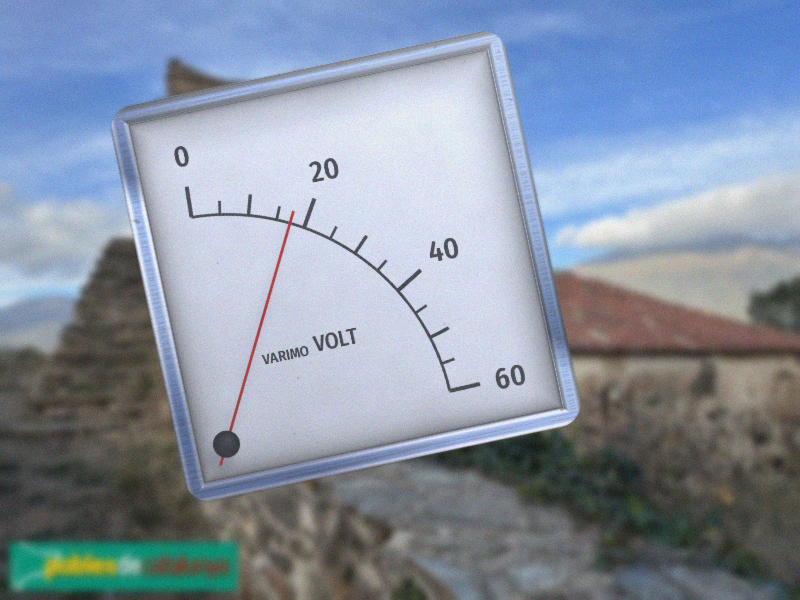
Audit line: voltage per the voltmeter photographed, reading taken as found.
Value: 17.5 V
